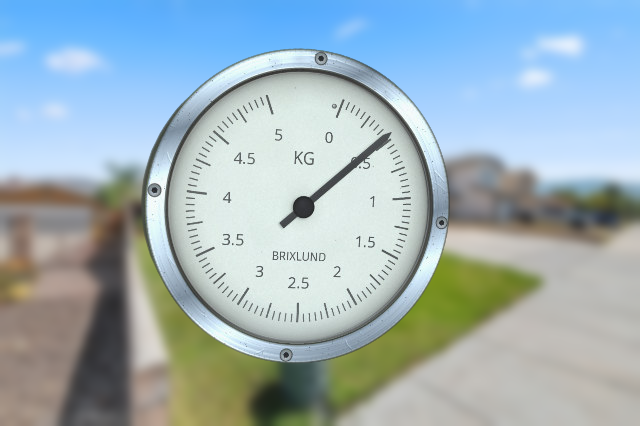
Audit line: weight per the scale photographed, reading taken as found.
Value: 0.45 kg
